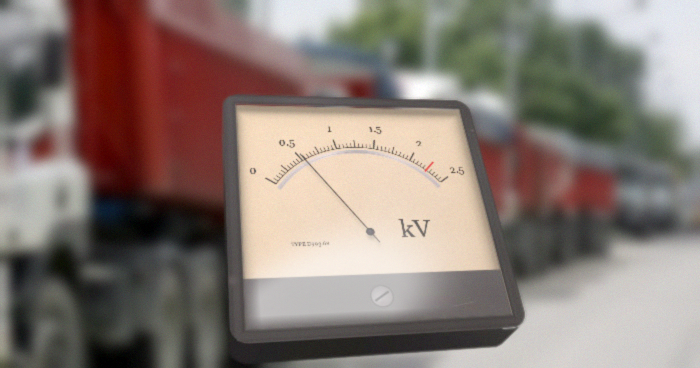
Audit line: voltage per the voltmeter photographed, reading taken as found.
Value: 0.5 kV
